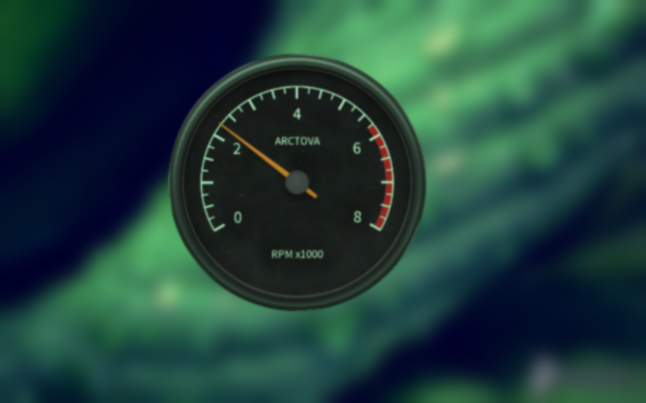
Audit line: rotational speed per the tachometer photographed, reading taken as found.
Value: 2250 rpm
